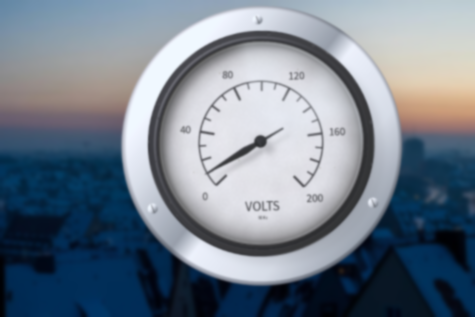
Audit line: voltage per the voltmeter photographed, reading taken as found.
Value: 10 V
